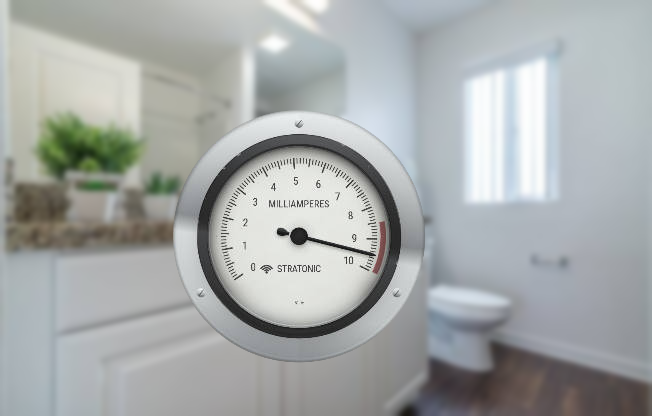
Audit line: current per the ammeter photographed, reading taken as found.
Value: 9.5 mA
